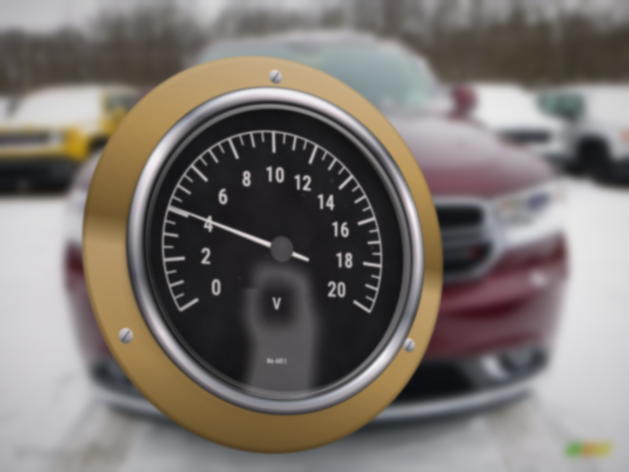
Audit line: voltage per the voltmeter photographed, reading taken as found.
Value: 4 V
